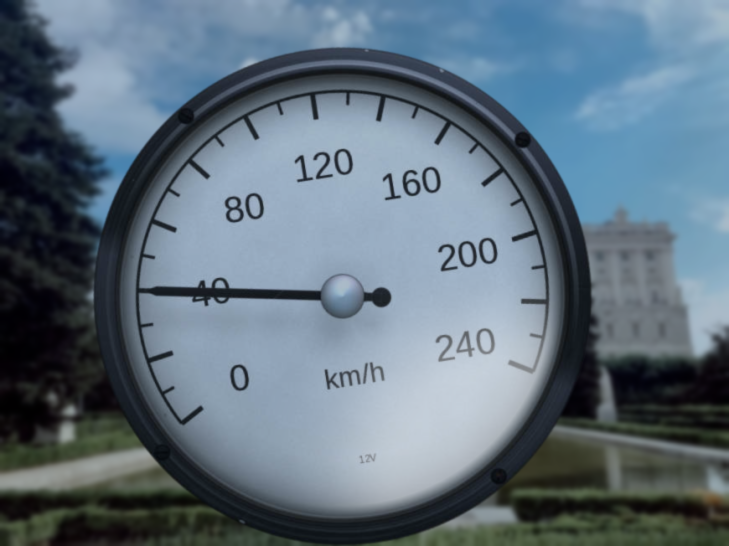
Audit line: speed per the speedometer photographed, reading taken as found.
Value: 40 km/h
